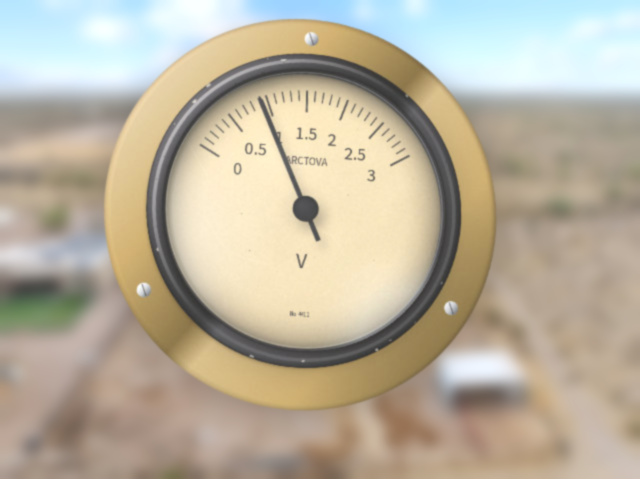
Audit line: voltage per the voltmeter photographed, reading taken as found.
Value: 0.9 V
